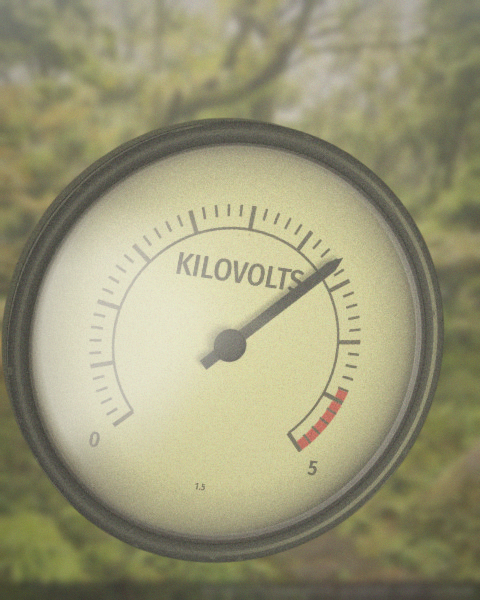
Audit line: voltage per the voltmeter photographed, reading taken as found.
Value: 3.3 kV
